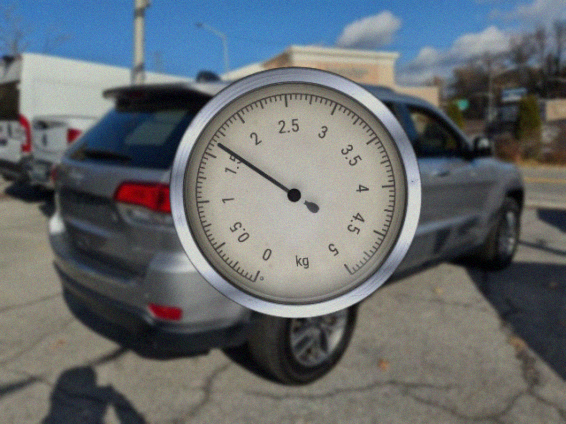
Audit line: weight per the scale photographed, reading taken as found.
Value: 1.65 kg
